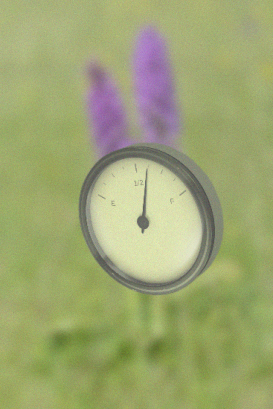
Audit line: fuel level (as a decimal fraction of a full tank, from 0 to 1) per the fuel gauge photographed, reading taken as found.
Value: 0.625
